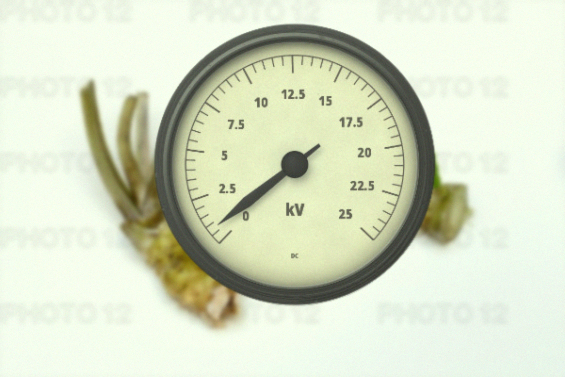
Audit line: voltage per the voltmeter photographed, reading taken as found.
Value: 0.75 kV
